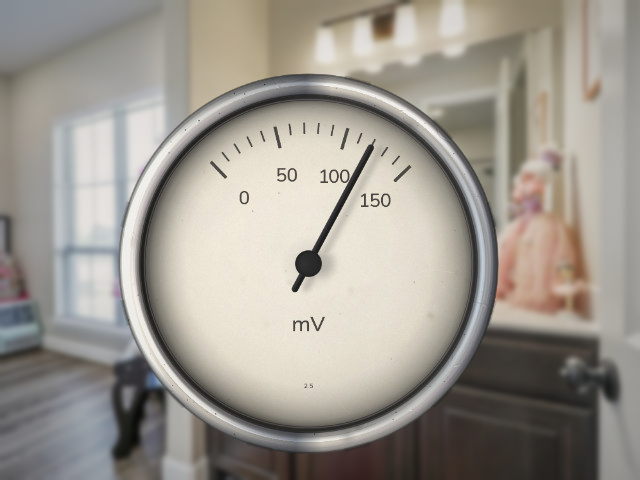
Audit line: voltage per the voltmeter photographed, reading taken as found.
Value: 120 mV
